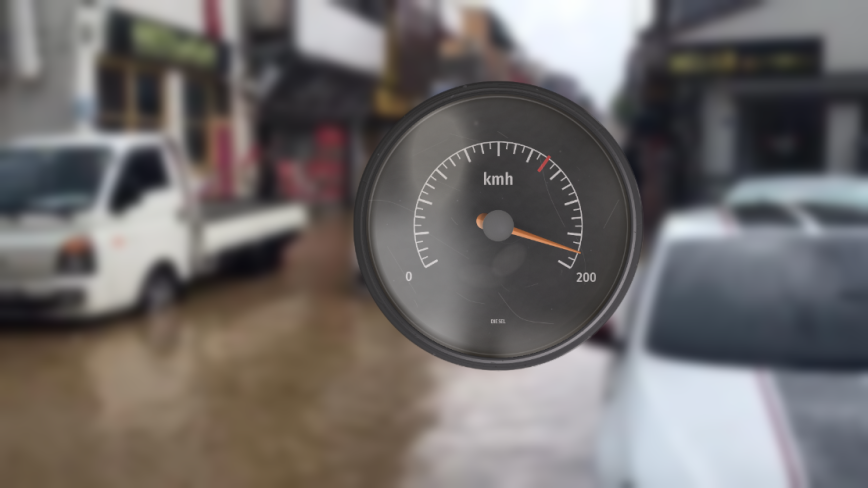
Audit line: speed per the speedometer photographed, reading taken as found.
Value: 190 km/h
